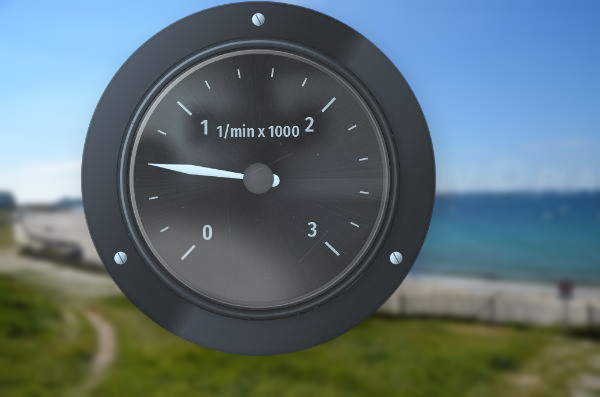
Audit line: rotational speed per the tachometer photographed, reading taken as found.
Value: 600 rpm
